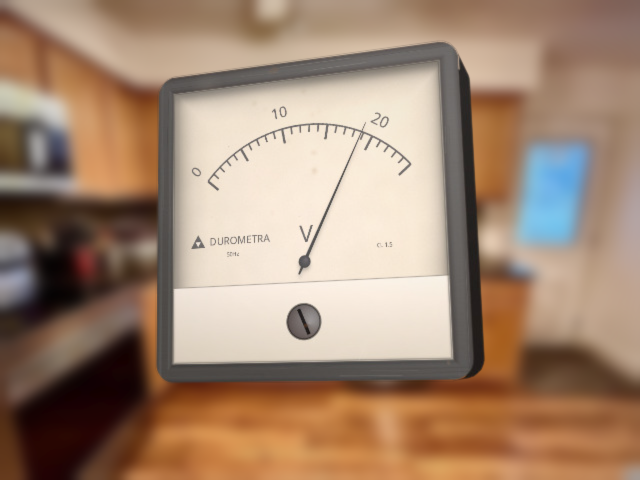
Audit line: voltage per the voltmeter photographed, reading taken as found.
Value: 19 V
